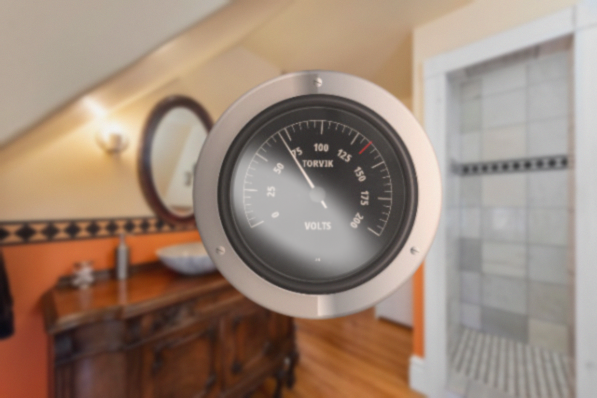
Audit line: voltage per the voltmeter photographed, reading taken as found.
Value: 70 V
